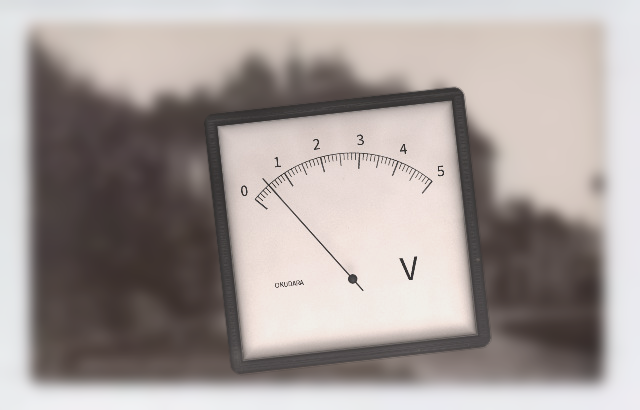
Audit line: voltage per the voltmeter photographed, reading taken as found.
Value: 0.5 V
